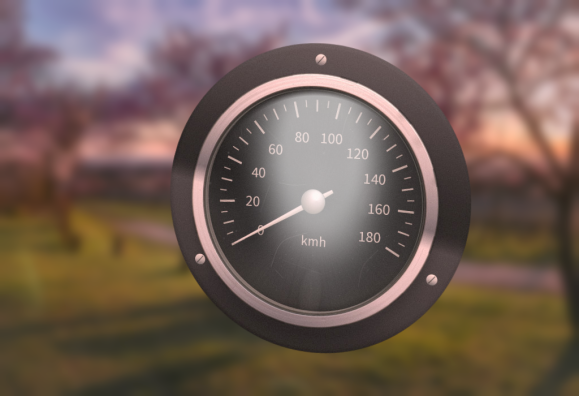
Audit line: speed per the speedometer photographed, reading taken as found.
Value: 0 km/h
